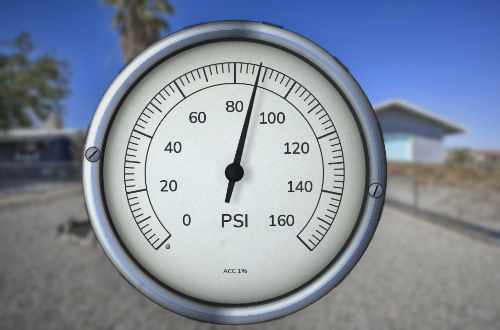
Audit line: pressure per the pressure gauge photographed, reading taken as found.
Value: 88 psi
